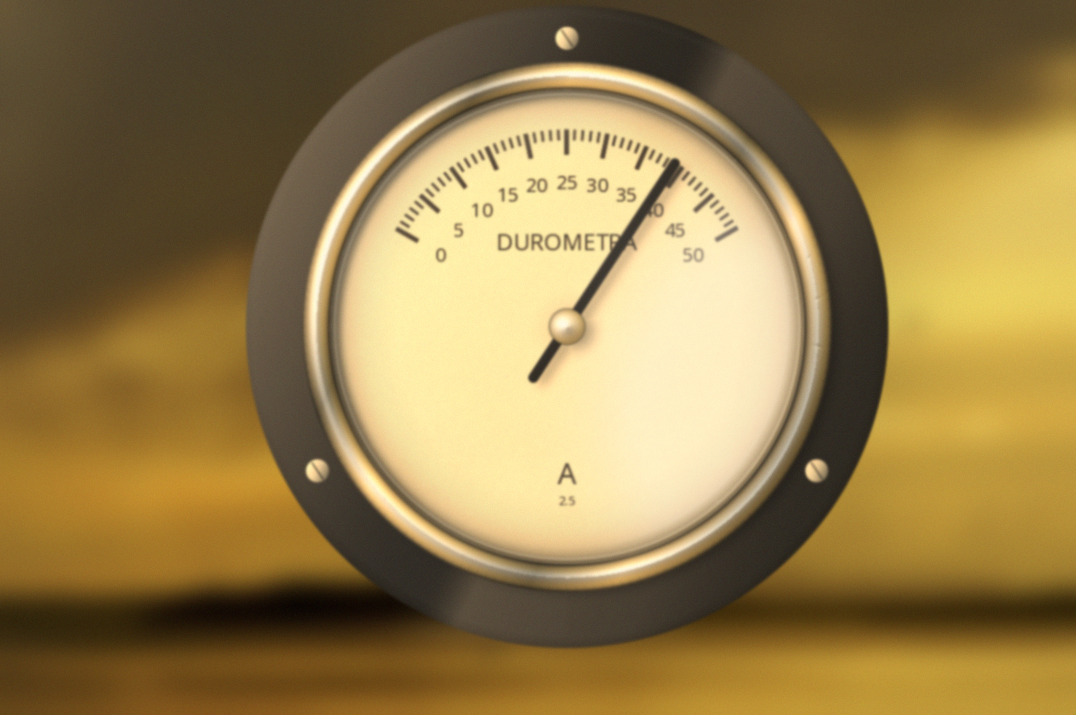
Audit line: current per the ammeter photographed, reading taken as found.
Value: 39 A
